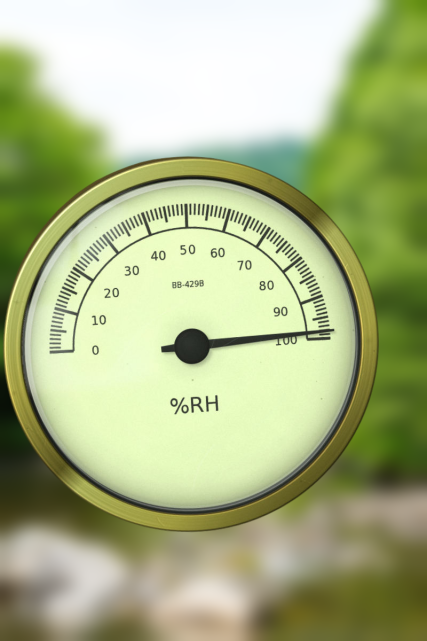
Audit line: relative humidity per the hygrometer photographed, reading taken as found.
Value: 98 %
